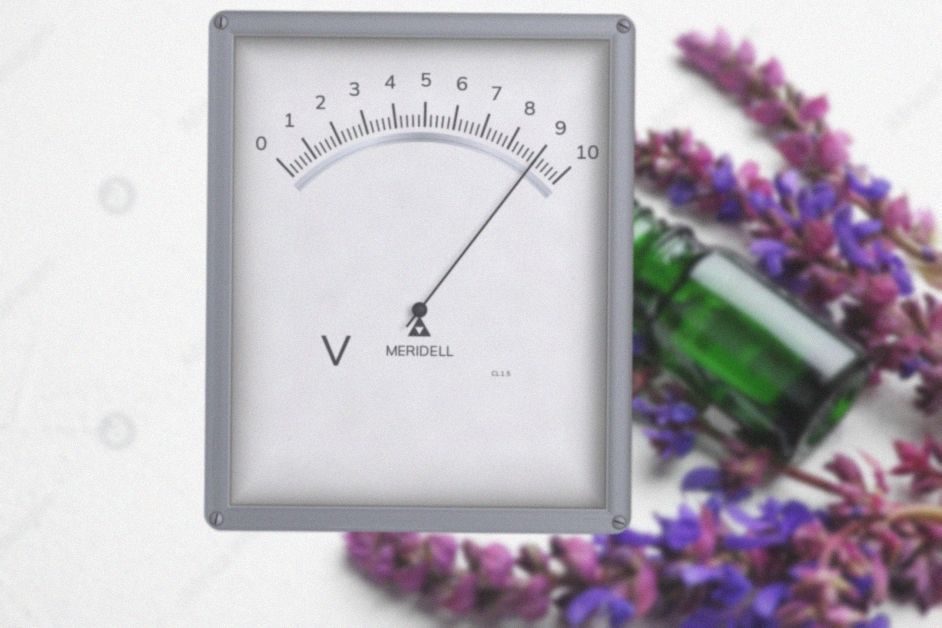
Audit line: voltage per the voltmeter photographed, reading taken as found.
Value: 9 V
